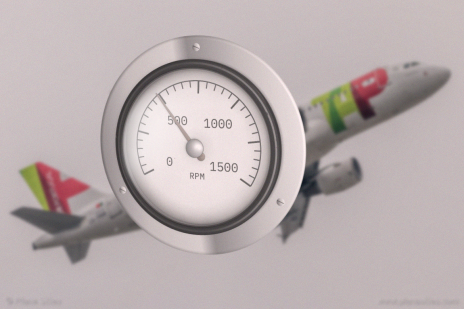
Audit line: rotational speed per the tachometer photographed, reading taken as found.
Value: 500 rpm
